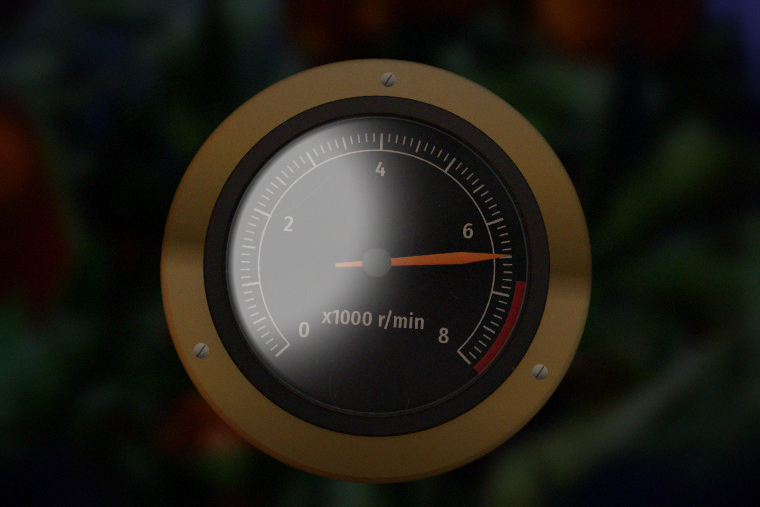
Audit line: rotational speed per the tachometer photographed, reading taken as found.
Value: 6500 rpm
